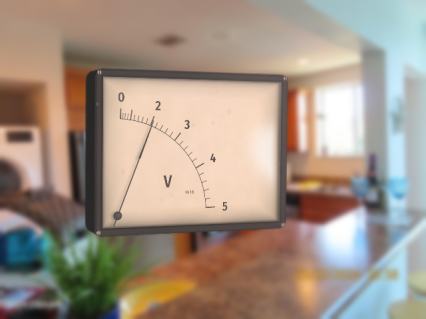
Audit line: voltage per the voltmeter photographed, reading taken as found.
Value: 2 V
